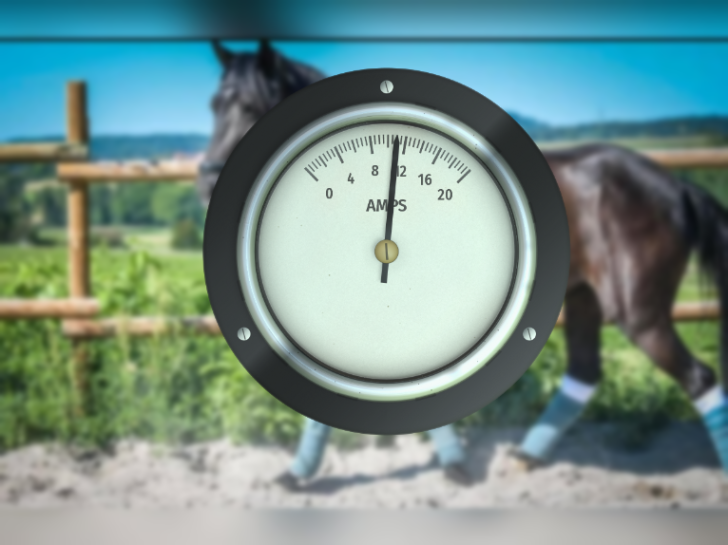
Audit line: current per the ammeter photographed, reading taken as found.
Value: 11 A
